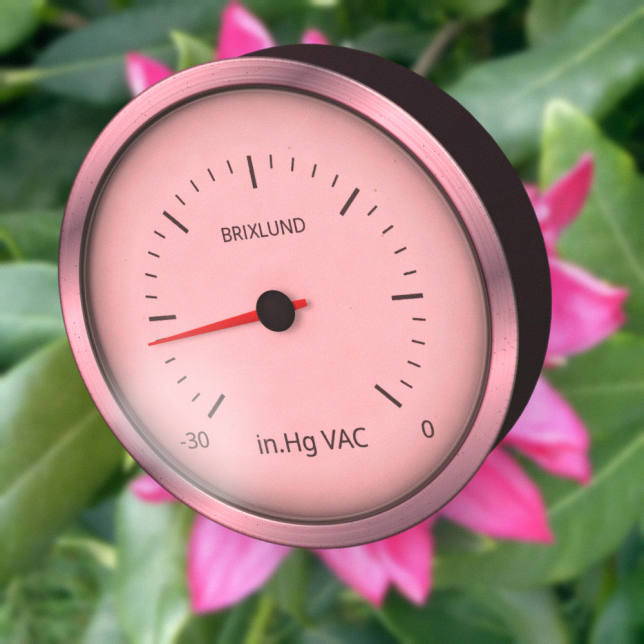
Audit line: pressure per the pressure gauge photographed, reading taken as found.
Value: -26 inHg
